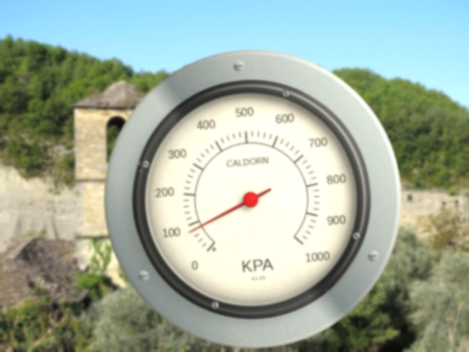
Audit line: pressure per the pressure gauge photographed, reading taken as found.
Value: 80 kPa
